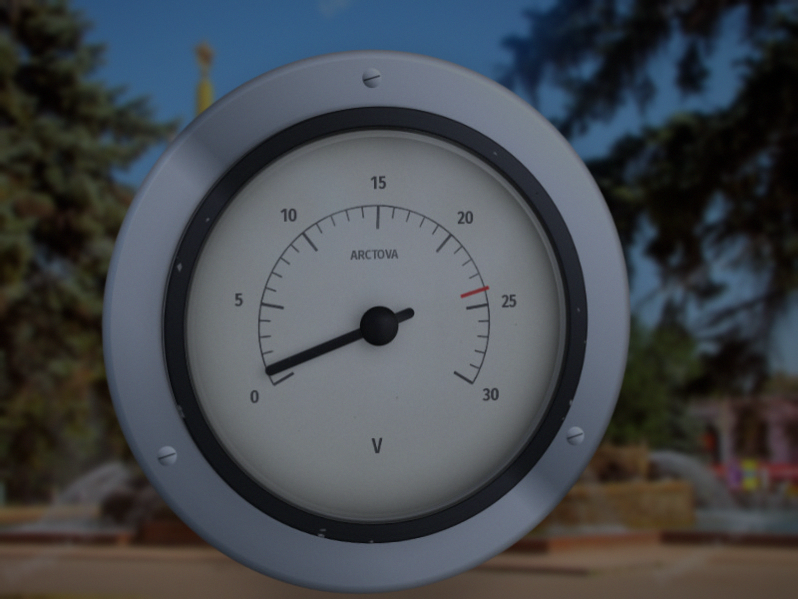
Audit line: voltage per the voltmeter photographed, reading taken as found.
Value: 1 V
